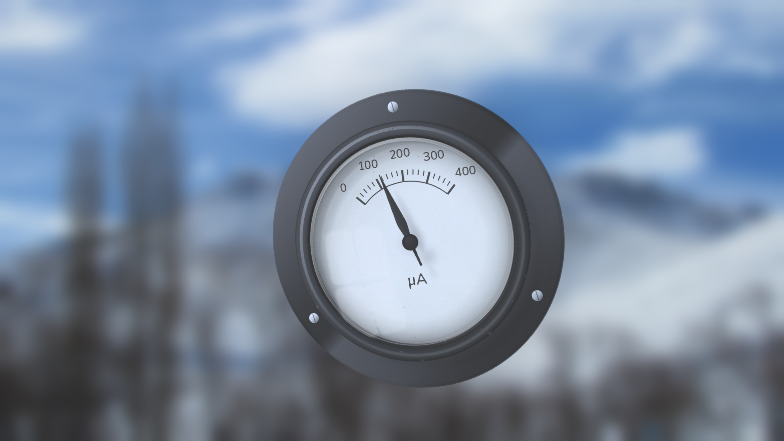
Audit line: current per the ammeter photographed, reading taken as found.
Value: 120 µA
